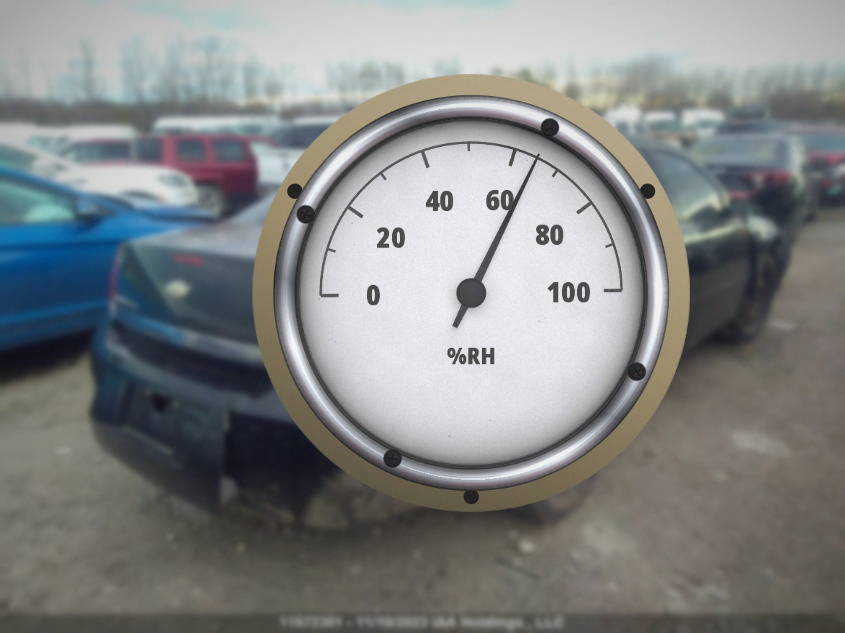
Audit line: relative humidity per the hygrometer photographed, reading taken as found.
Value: 65 %
